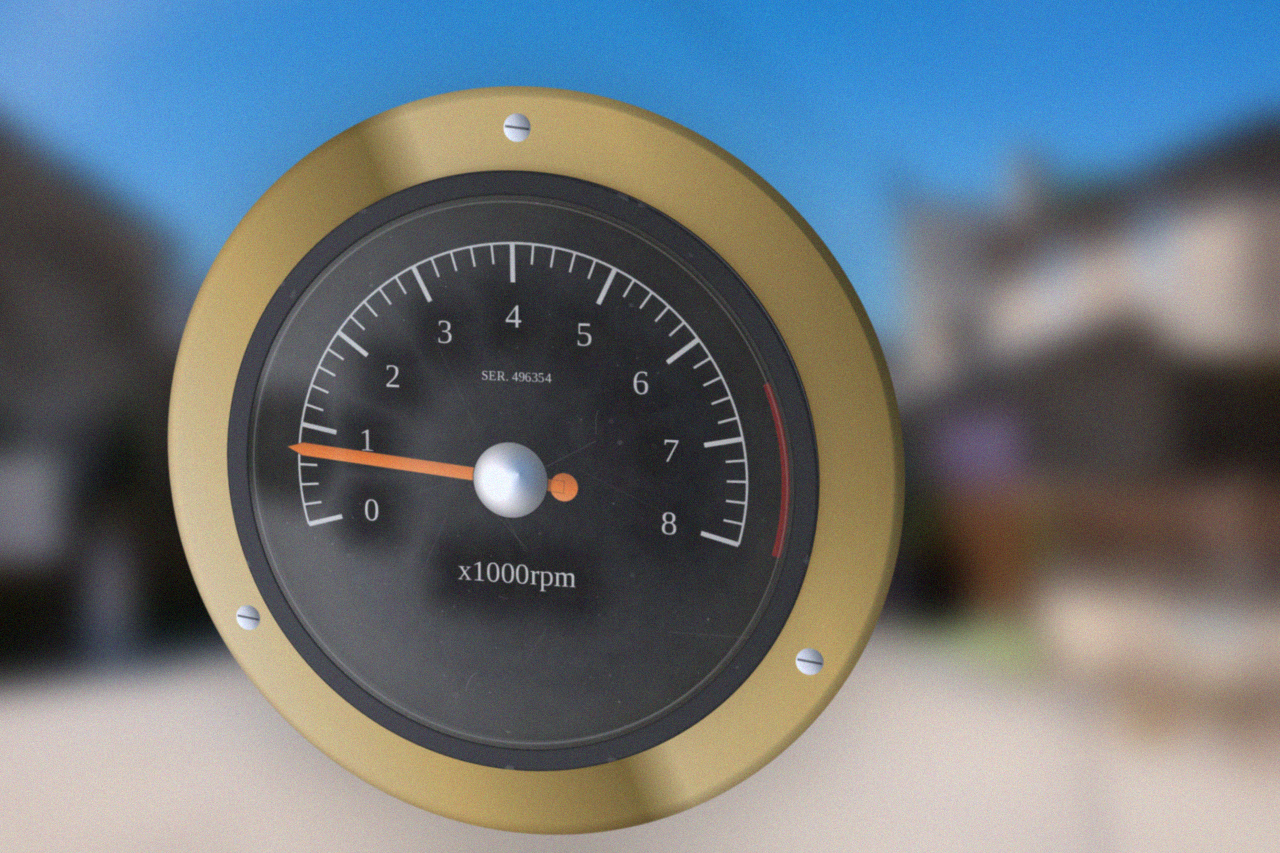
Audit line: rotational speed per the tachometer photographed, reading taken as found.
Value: 800 rpm
